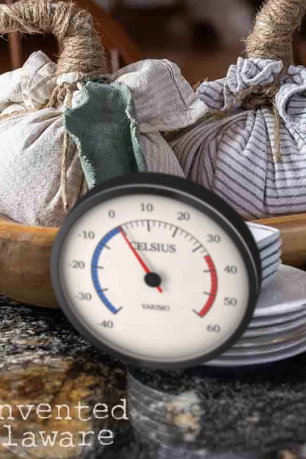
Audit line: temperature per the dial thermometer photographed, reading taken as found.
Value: 0 °C
